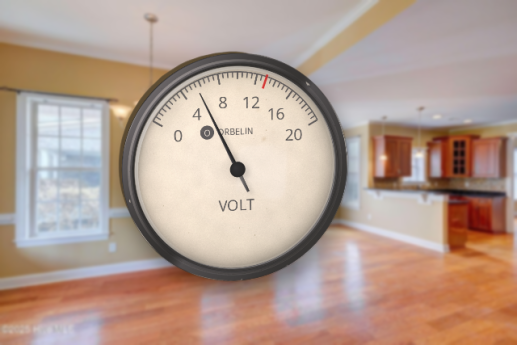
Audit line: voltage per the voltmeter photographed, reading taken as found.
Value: 5.5 V
